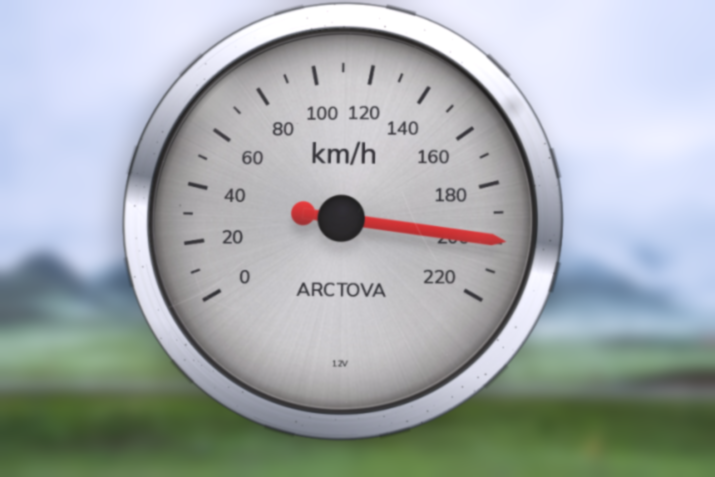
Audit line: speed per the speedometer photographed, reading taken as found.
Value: 200 km/h
